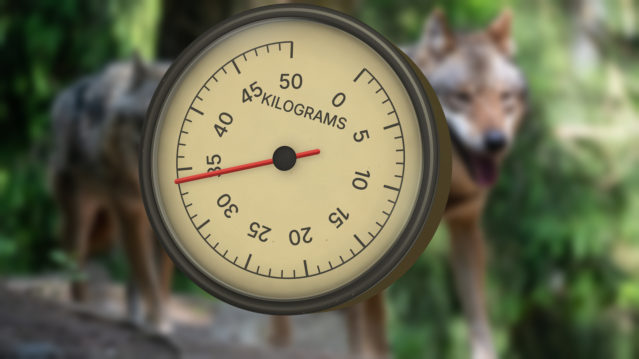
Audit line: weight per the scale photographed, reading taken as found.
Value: 34 kg
